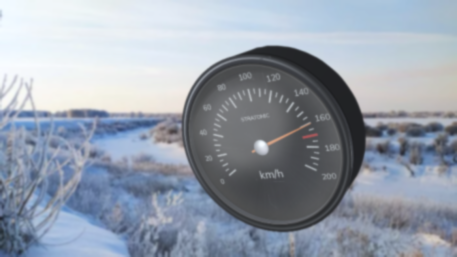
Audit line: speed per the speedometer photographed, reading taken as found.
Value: 160 km/h
